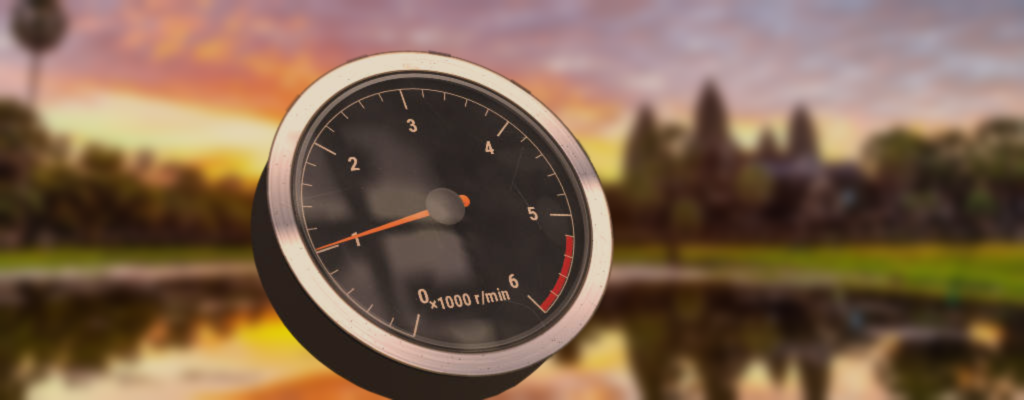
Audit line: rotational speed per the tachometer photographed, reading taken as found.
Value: 1000 rpm
